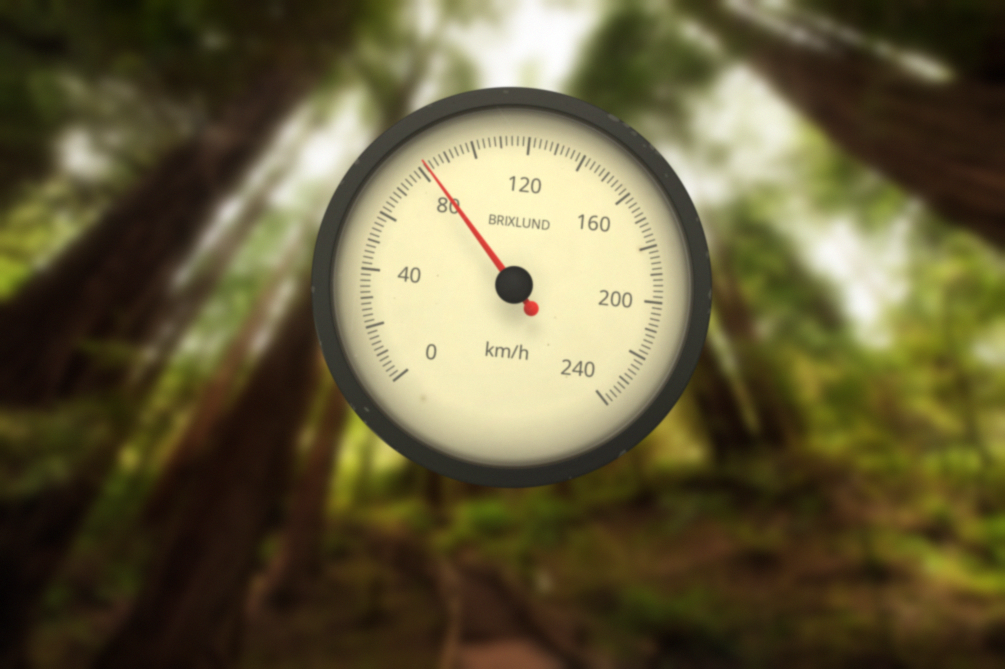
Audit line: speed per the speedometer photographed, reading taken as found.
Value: 82 km/h
